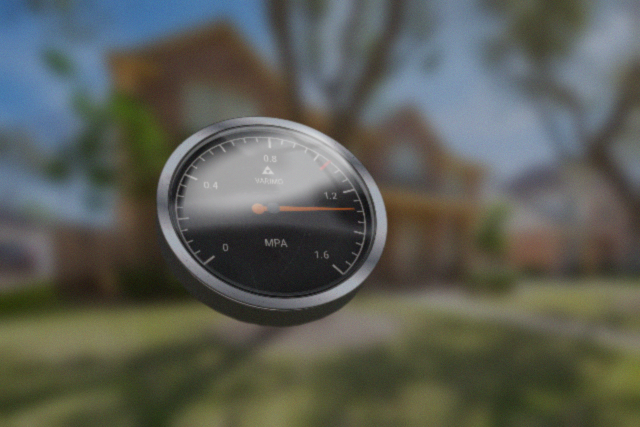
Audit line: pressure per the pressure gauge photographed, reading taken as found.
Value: 1.3 MPa
